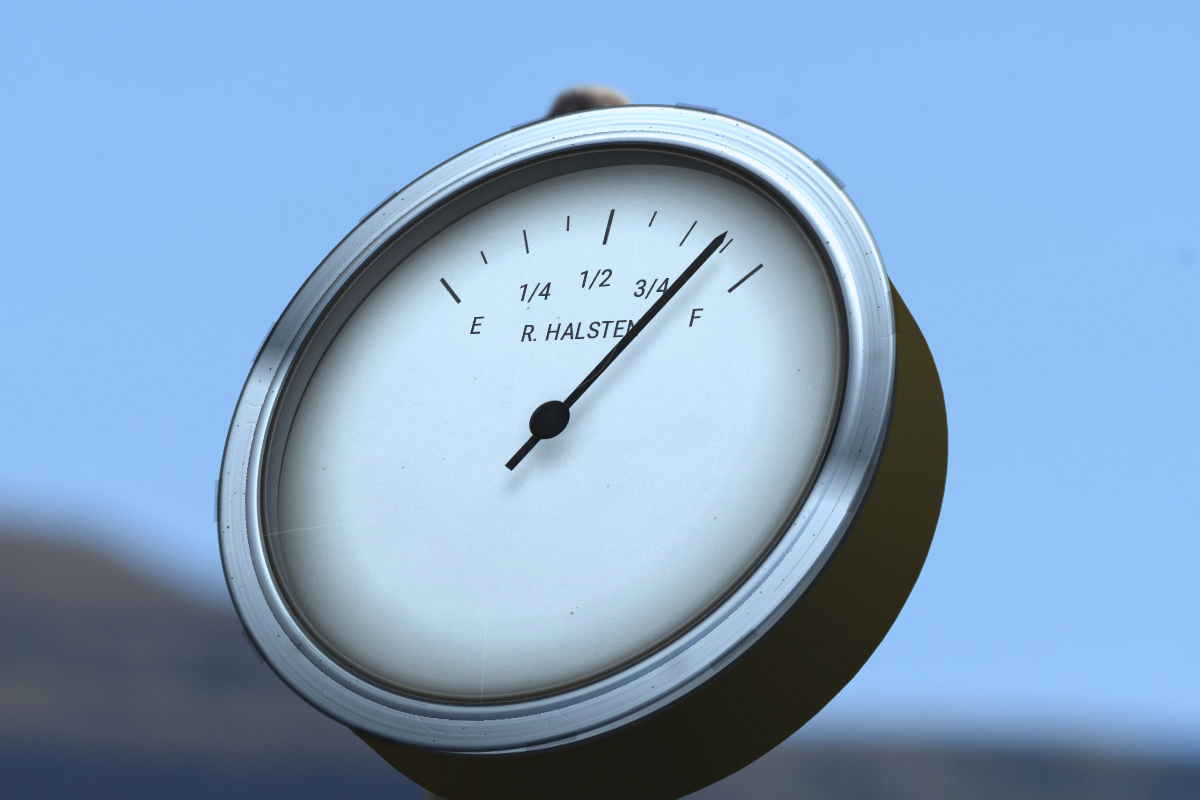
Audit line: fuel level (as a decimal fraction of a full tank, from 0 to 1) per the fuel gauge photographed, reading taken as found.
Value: 0.875
